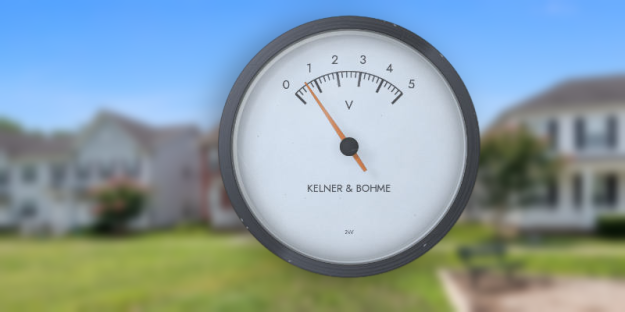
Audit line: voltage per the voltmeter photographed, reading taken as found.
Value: 0.6 V
